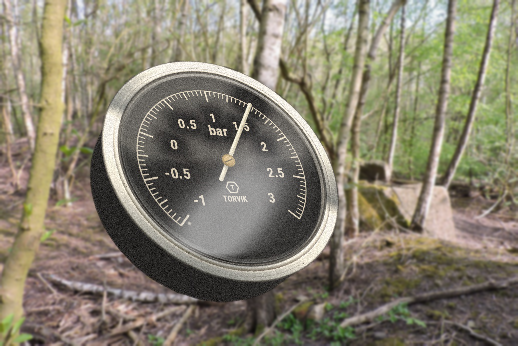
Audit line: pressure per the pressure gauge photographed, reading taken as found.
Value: 1.5 bar
